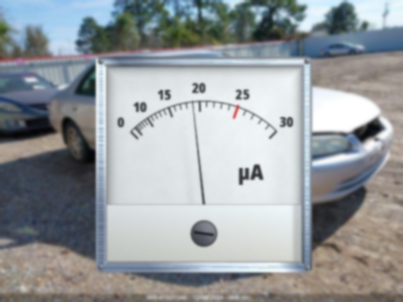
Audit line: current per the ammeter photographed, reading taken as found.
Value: 19 µA
